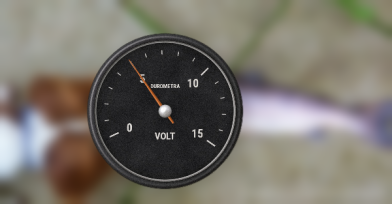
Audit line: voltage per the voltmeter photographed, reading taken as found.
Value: 5 V
